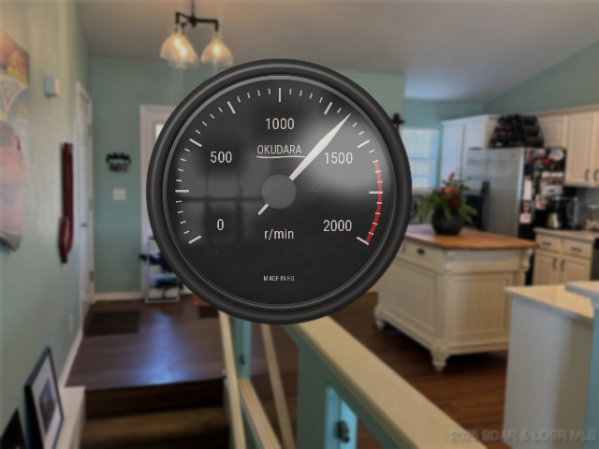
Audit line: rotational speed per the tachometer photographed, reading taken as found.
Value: 1350 rpm
